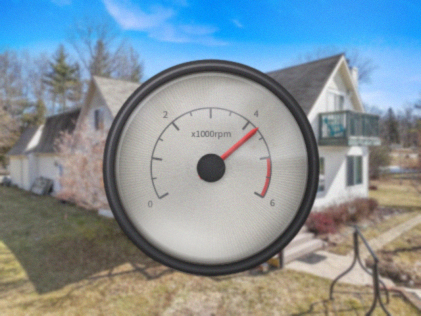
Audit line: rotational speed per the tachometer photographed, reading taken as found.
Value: 4250 rpm
